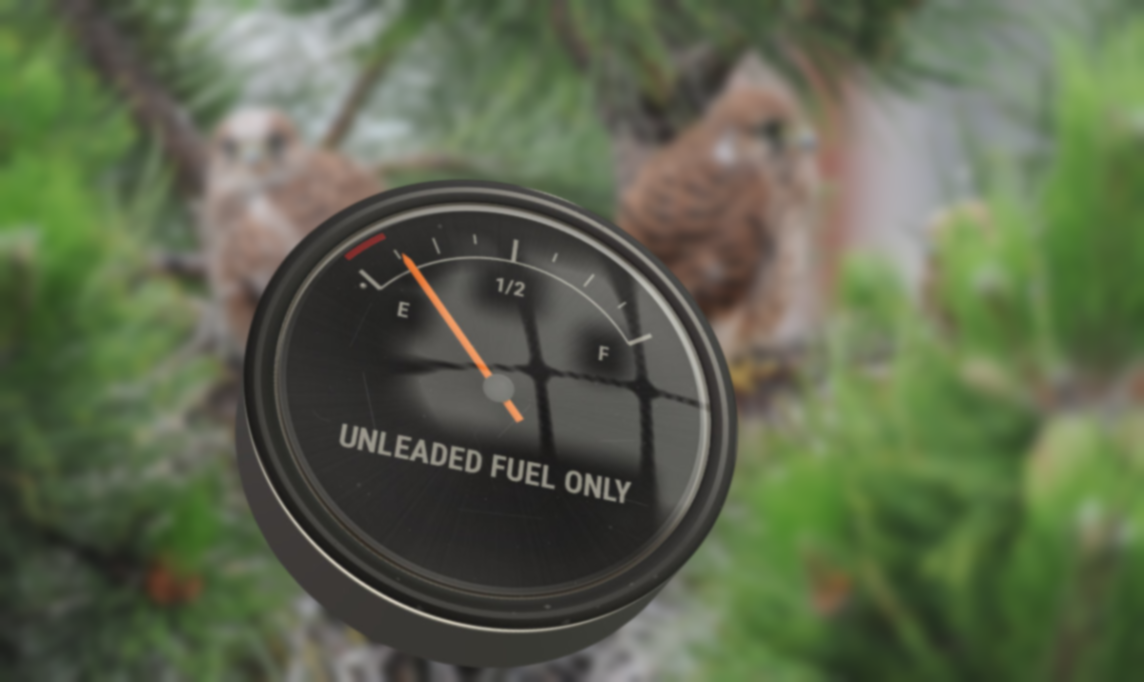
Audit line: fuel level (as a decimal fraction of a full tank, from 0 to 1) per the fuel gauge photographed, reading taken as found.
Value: 0.125
